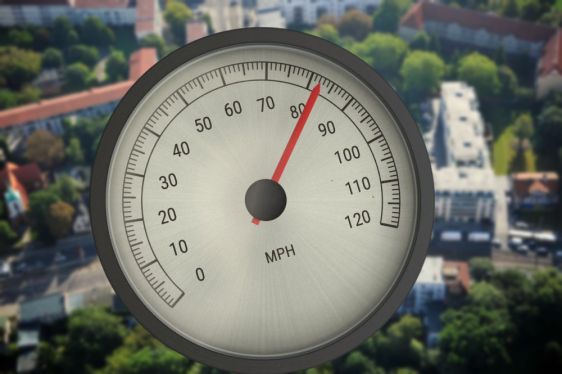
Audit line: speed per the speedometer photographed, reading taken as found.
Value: 82 mph
